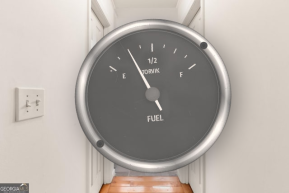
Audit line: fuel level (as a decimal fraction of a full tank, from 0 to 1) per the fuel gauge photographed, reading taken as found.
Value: 0.25
